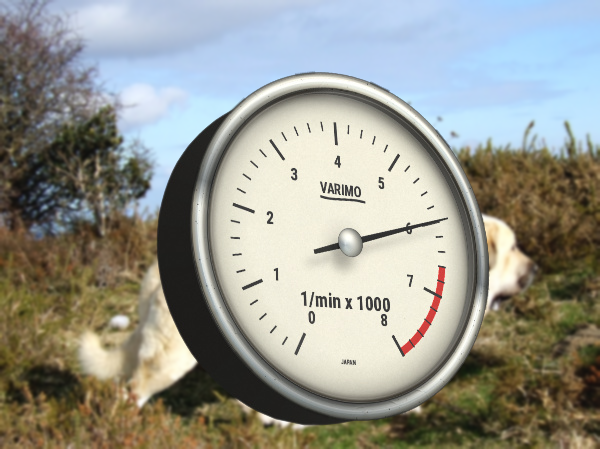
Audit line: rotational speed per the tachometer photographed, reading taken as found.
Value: 6000 rpm
